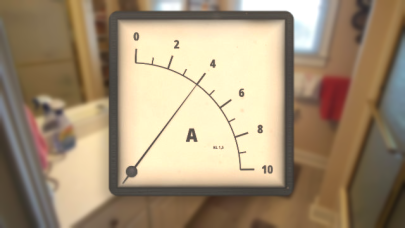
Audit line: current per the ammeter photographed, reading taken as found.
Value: 4 A
